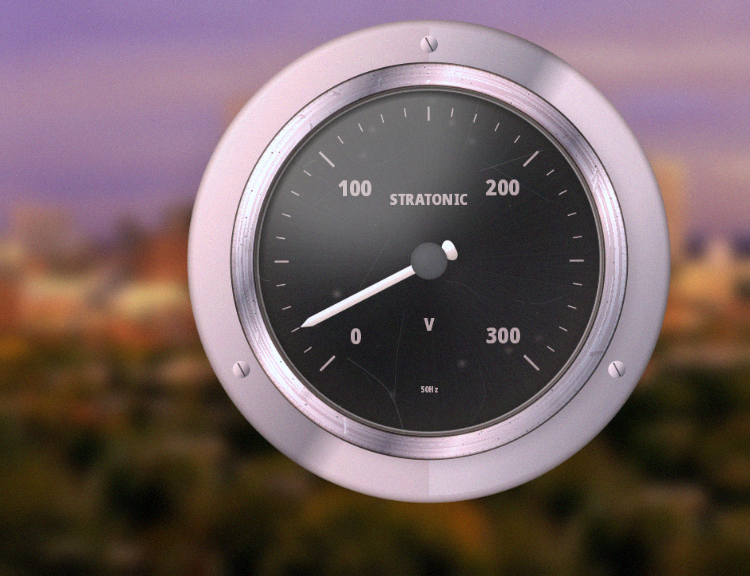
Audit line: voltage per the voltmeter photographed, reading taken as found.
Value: 20 V
